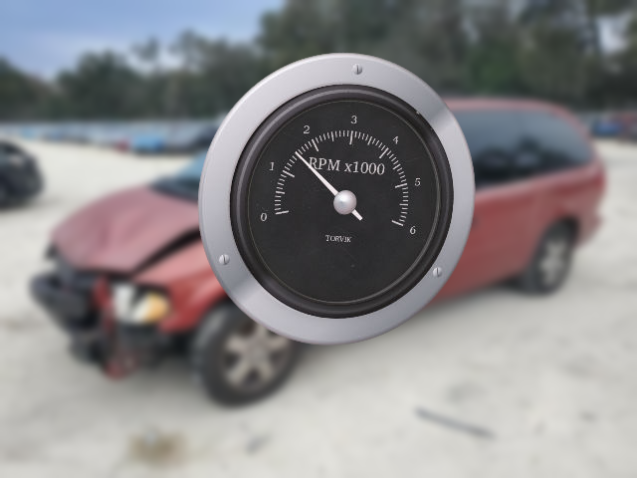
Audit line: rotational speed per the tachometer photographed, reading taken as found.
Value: 1500 rpm
